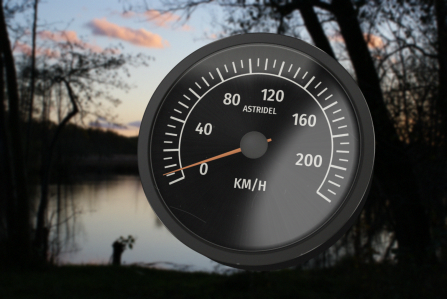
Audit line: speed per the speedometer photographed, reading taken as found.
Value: 5 km/h
